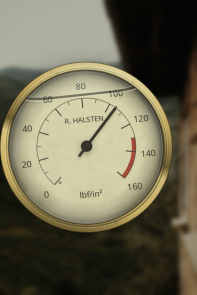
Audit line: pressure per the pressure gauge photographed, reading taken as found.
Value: 105 psi
